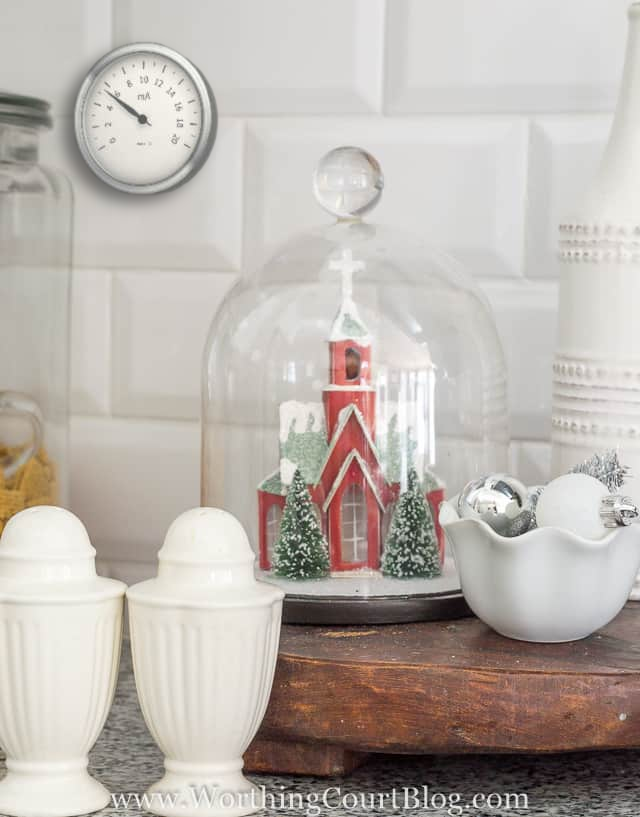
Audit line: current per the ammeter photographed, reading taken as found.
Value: 5.5 mA
